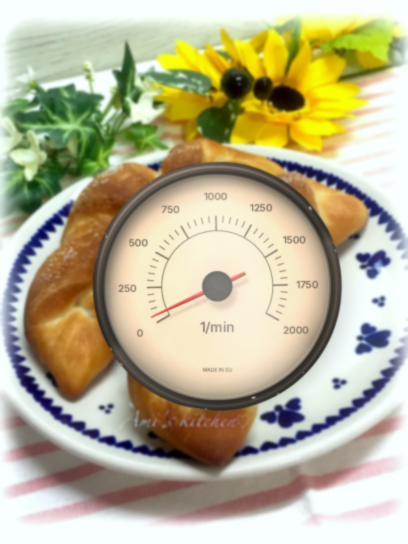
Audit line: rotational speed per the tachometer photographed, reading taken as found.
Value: 50 rpm
